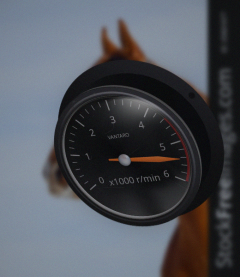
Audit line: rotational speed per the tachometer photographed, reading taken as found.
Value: 5400 rpm
